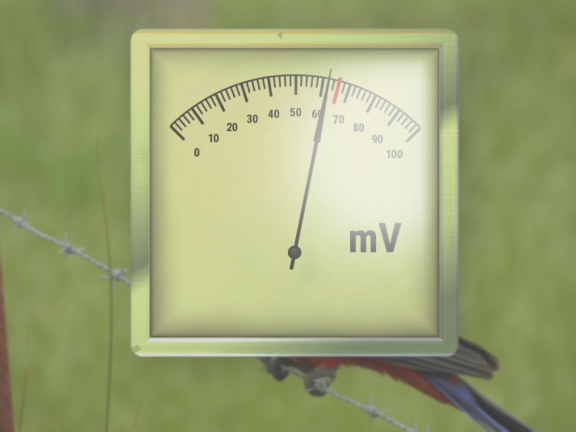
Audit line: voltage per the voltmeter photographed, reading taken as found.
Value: 62 mV
